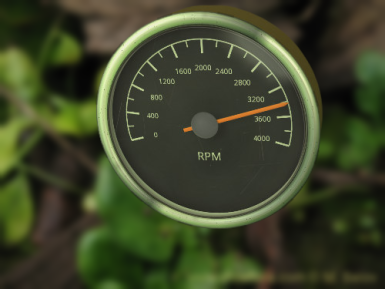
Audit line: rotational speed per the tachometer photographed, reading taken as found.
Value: 3400 rpm
